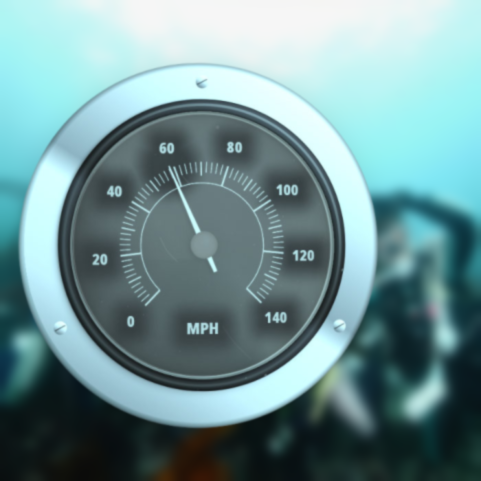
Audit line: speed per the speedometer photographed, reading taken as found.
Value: 58 mph
